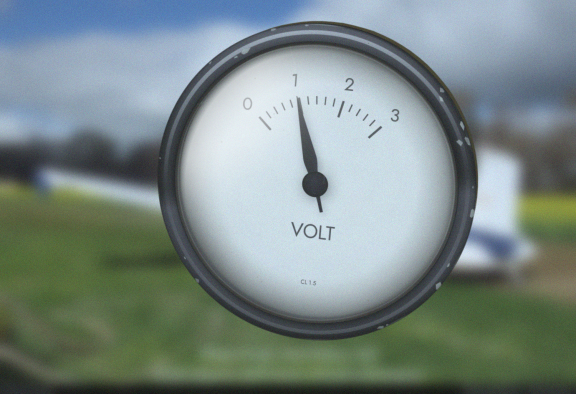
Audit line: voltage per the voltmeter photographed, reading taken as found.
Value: 1 V
